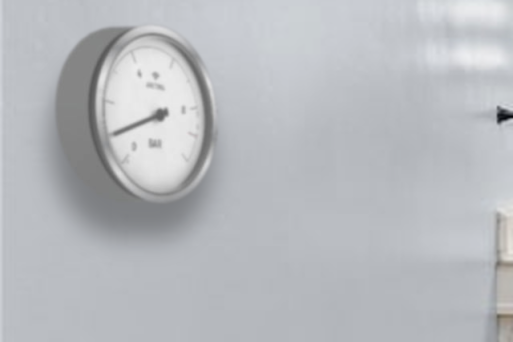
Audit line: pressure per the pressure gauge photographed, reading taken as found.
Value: 1 bar
